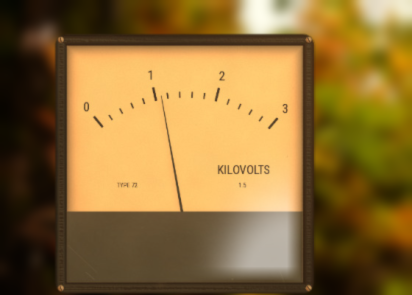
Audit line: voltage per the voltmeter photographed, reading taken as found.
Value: 1.1 kV
